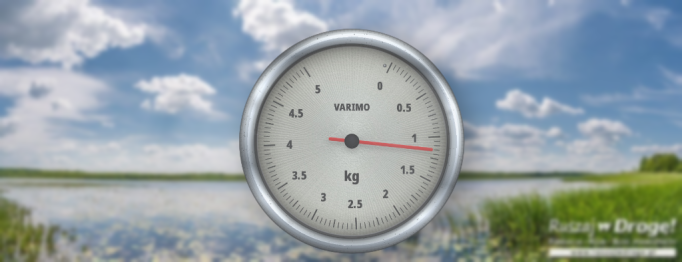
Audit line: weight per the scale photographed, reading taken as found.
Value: 1.15 kg
